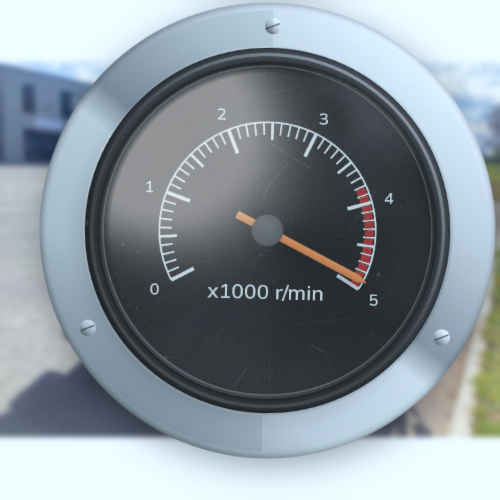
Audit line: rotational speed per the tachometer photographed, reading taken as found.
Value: 4900 rpm
